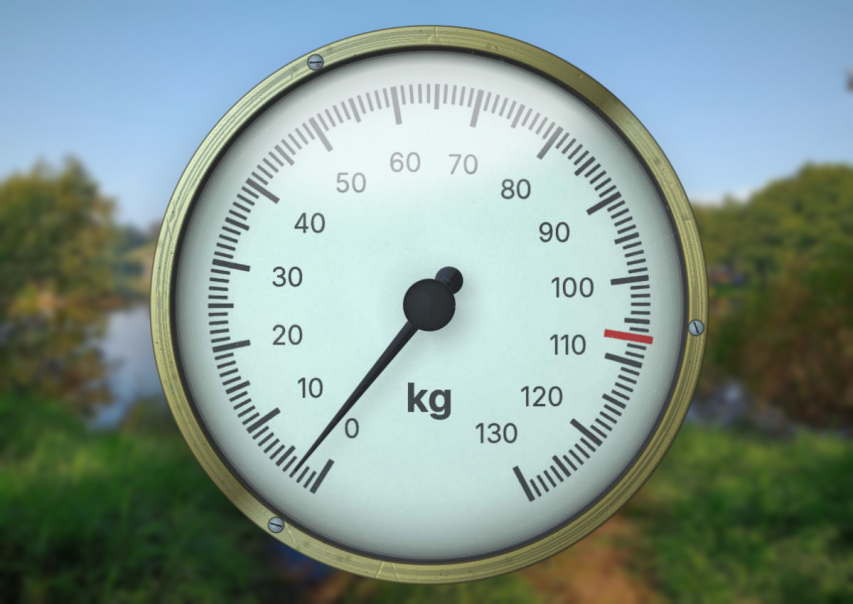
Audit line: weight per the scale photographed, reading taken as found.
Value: 3 kg
